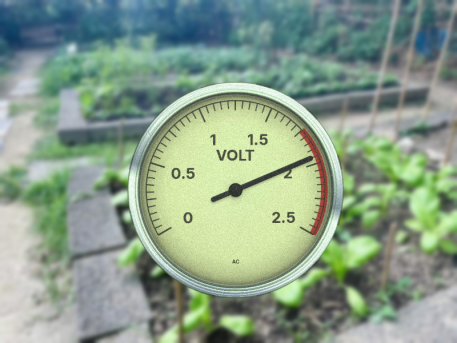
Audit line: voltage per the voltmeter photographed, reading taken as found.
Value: 1.95 V
